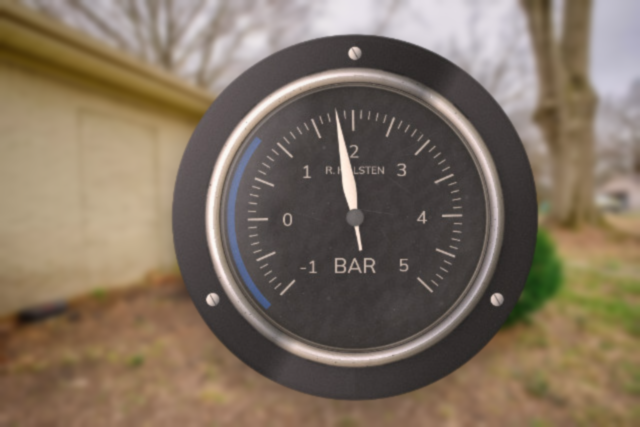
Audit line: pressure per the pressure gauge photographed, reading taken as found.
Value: 1.8 bar
